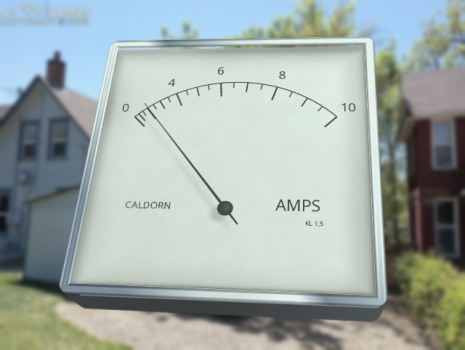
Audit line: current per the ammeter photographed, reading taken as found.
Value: 2 A
